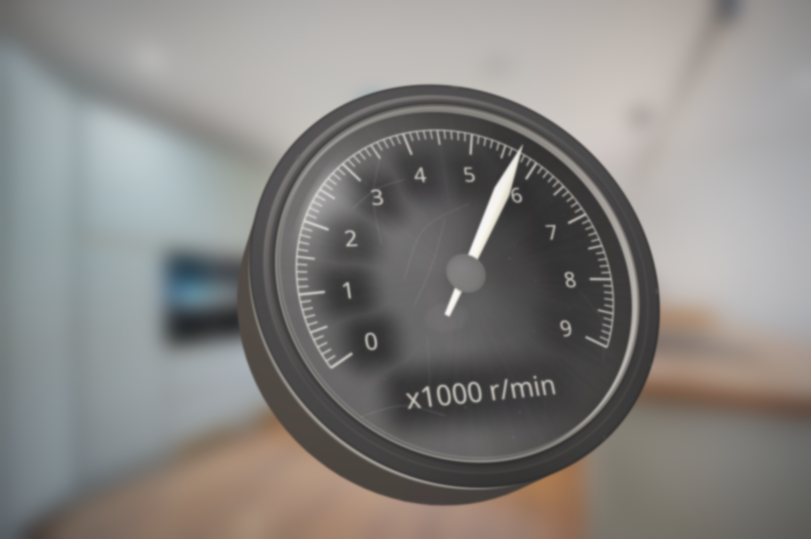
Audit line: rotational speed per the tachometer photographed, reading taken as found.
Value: 5700 rpm
